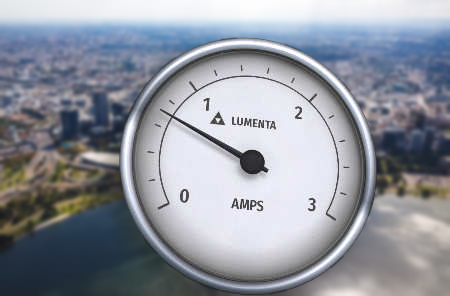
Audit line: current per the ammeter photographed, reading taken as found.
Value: 0.7 A
